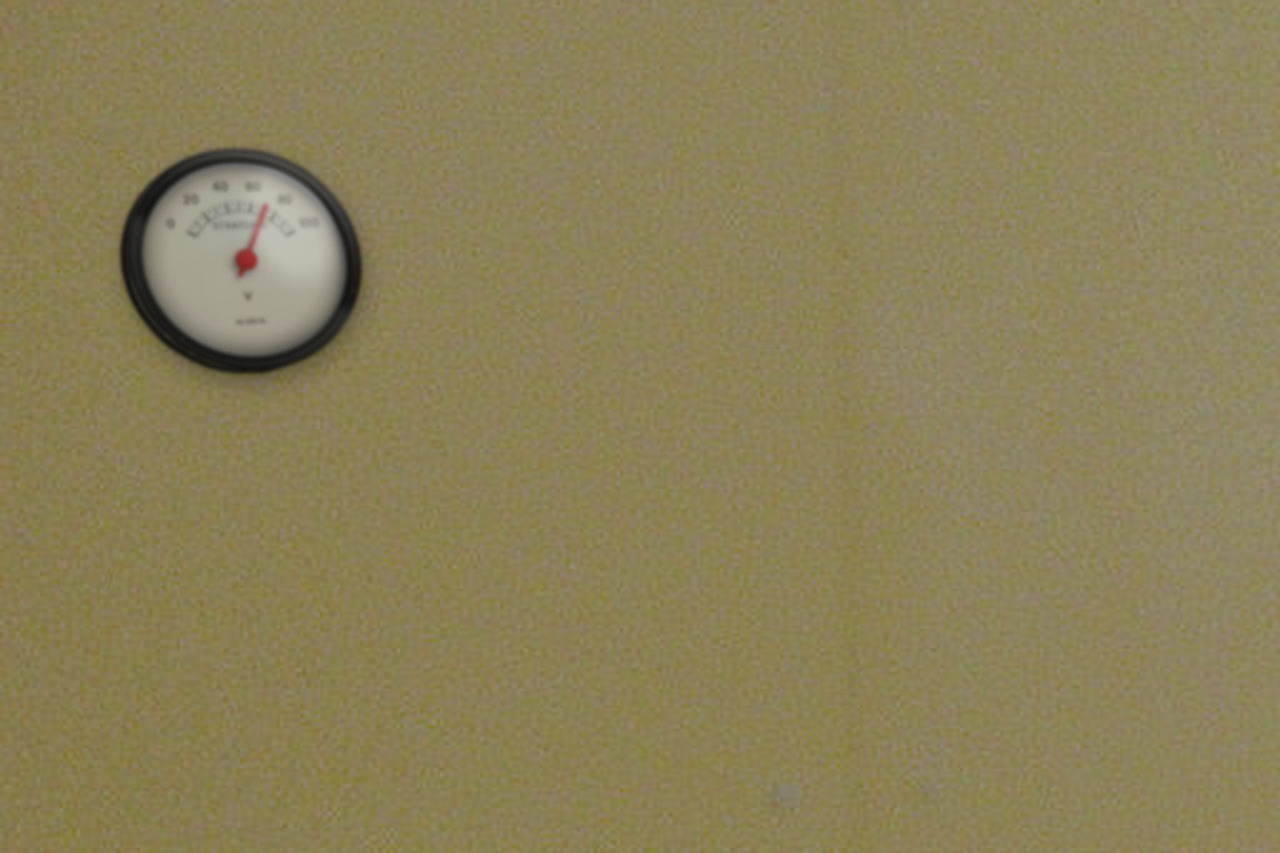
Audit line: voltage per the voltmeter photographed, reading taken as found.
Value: 70 V
